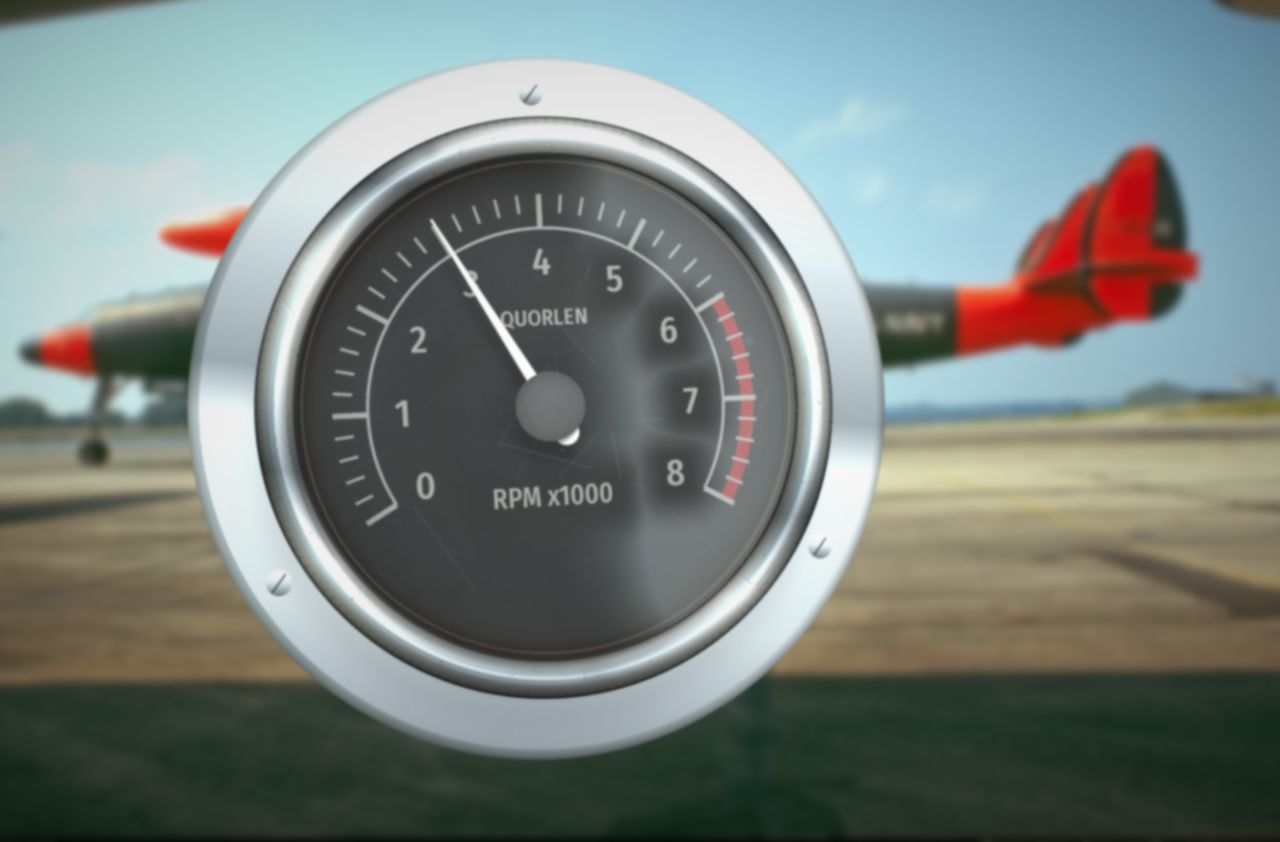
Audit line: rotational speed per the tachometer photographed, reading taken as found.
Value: 3000 rpm
